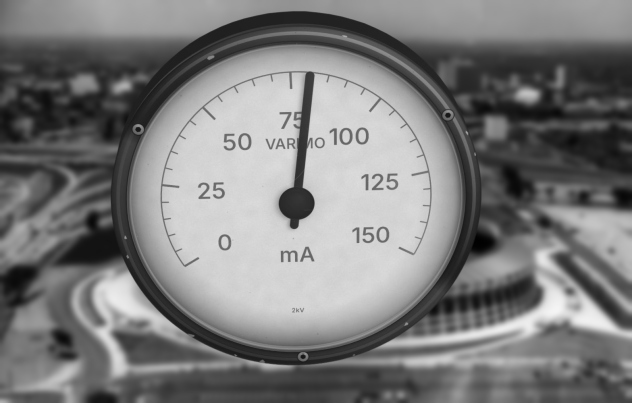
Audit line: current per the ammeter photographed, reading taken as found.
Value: 80 mA
